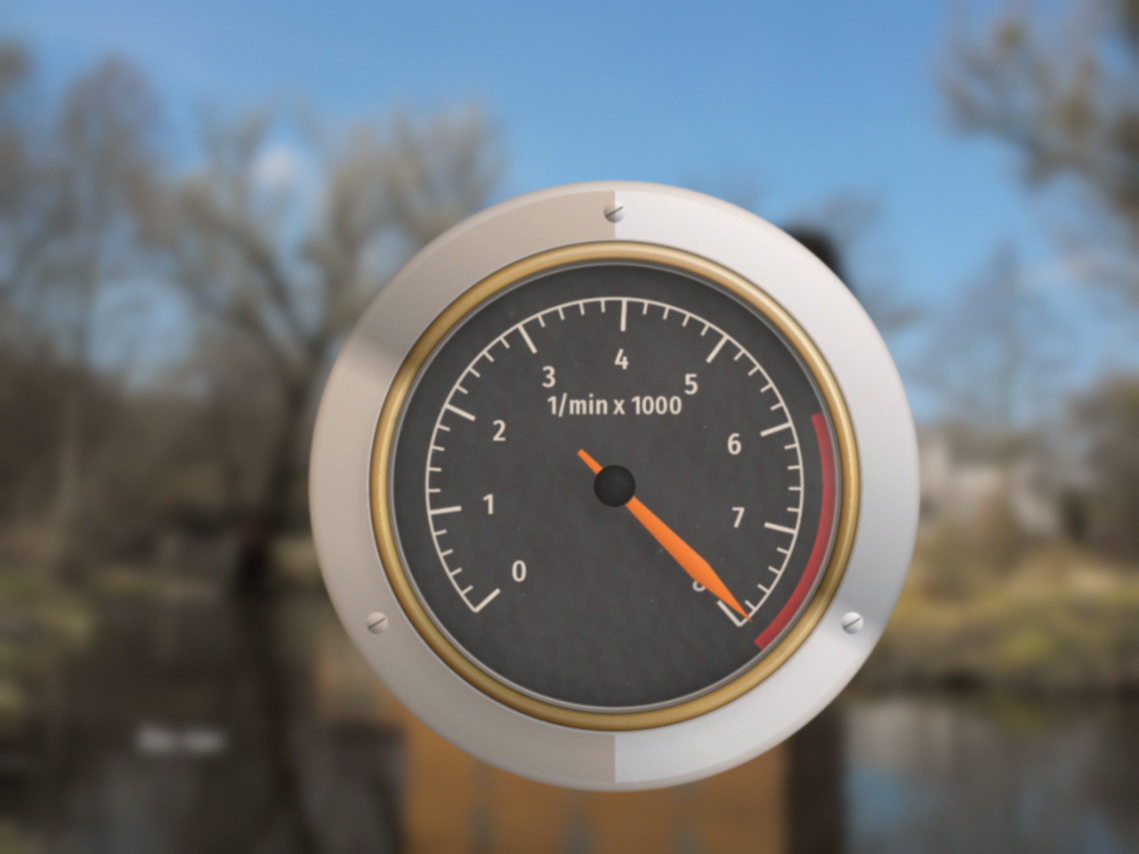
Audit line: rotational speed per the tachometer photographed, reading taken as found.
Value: 7900 rpm
